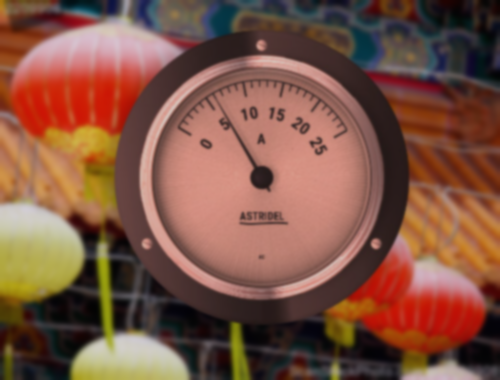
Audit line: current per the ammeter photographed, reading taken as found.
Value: 6 A
